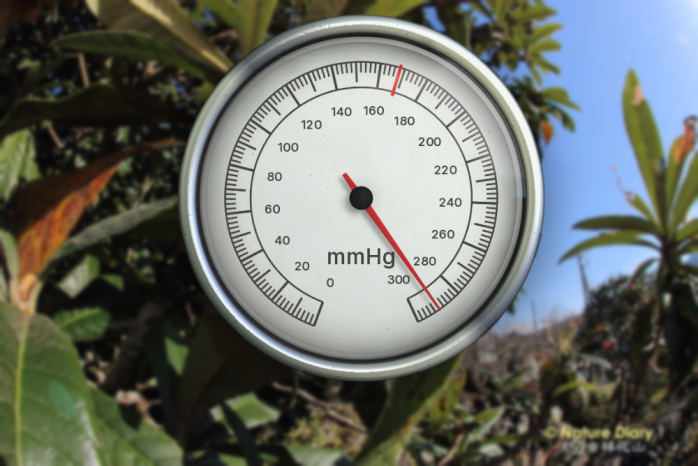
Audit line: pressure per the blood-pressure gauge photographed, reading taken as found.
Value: 290 mmHg
